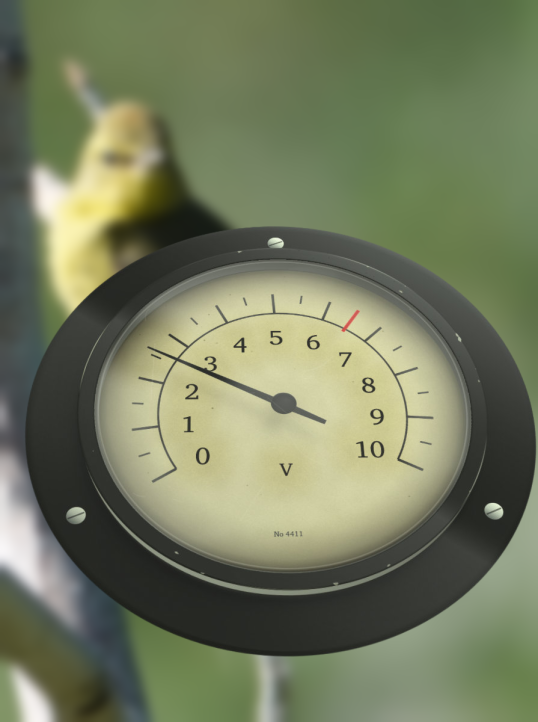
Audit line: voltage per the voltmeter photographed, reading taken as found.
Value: 2.5 V
